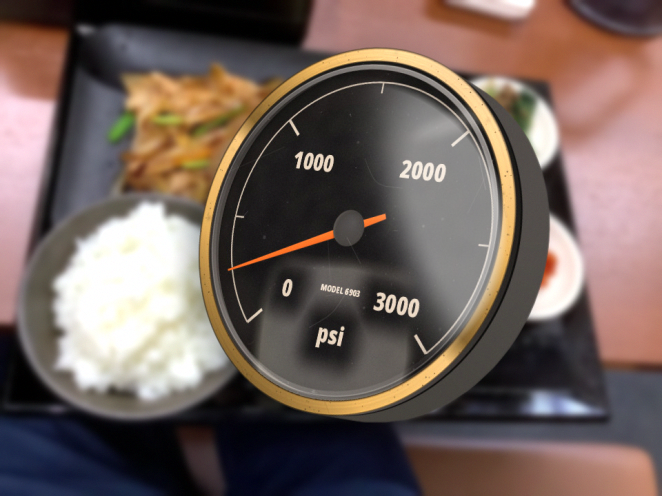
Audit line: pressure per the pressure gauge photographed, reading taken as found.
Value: 250 psi
